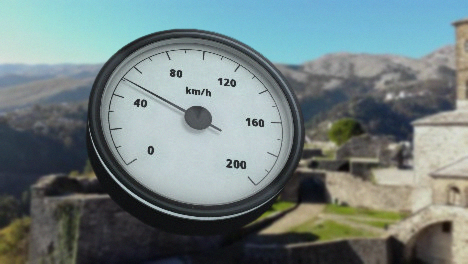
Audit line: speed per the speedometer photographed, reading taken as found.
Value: 50 km/h
